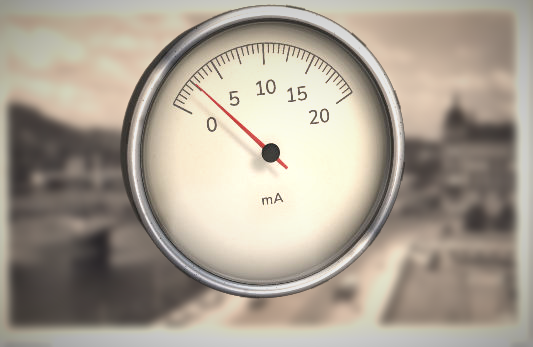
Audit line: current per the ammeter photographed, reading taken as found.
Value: 2.5 mA
